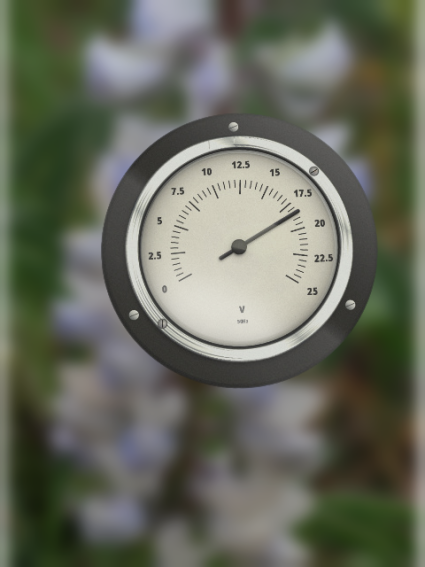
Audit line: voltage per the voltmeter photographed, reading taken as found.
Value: 18.5 V
